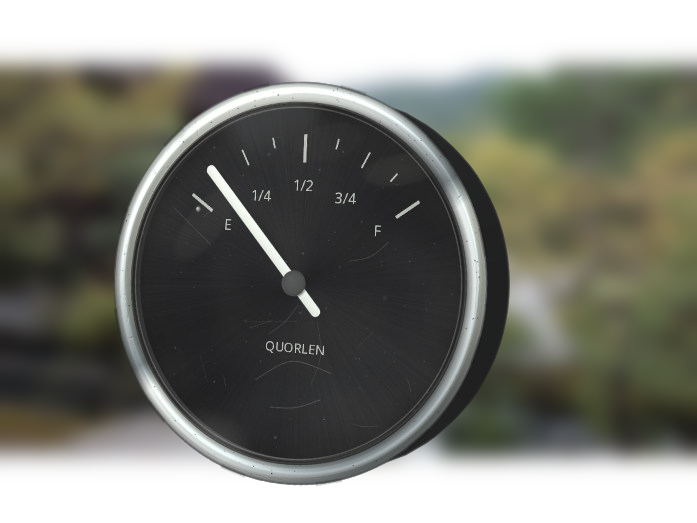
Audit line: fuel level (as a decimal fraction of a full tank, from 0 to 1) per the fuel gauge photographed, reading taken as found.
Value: 0.125
